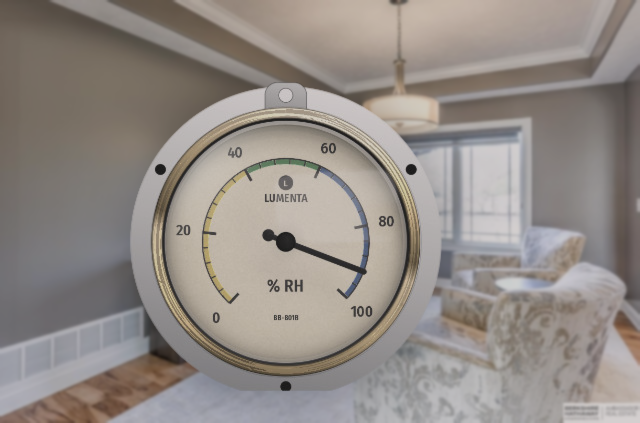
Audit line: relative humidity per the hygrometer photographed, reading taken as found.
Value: 92 %
